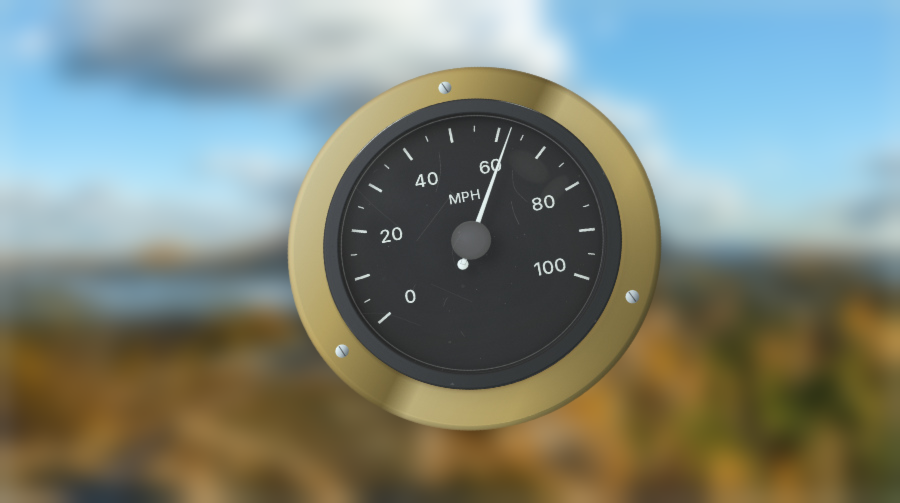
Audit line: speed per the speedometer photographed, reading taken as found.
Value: 62.5 mph
